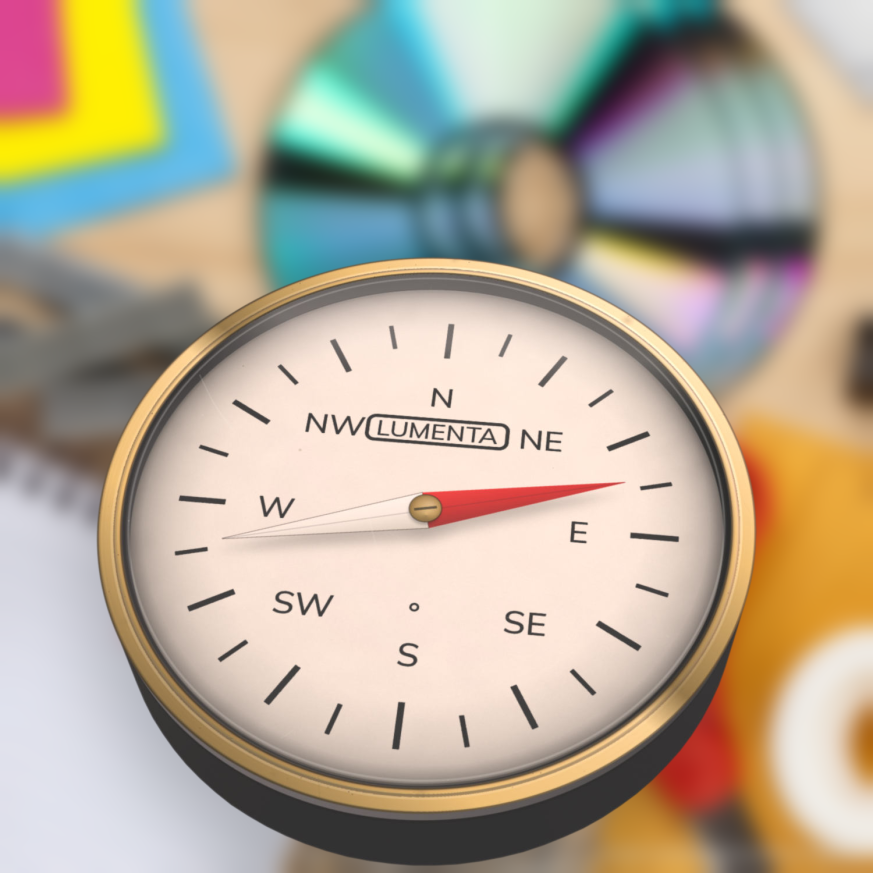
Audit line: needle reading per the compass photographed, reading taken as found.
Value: 75 °
